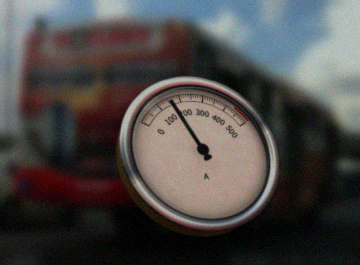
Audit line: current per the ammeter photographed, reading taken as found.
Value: 150 A
